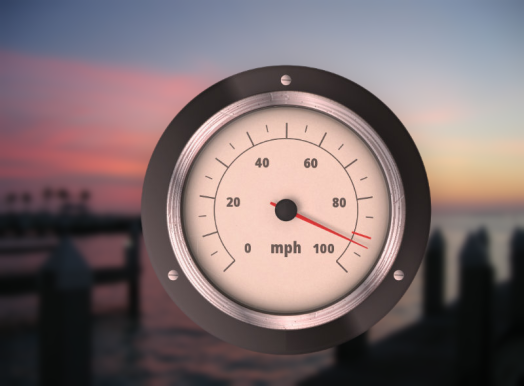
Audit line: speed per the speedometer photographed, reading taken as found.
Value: 92.5 mph
